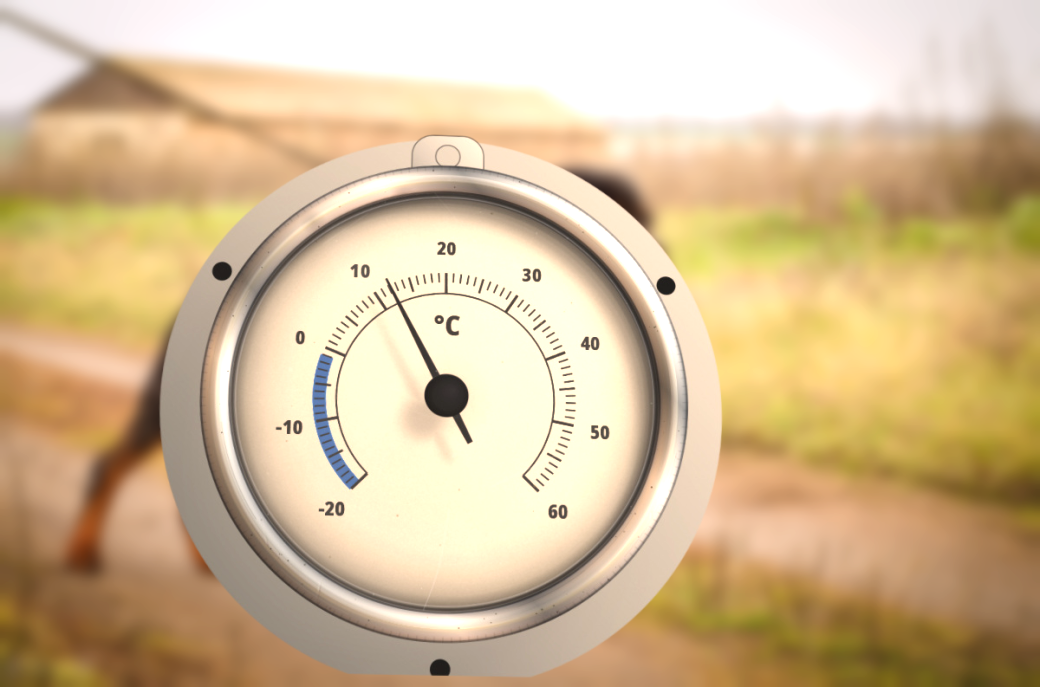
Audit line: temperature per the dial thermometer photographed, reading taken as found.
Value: 12 °C
